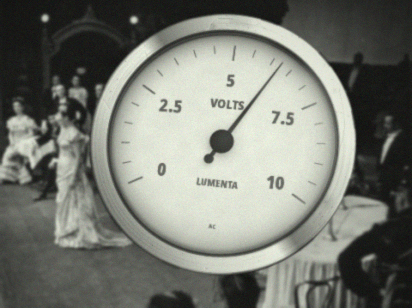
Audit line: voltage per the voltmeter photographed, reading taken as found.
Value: 6.25 V
